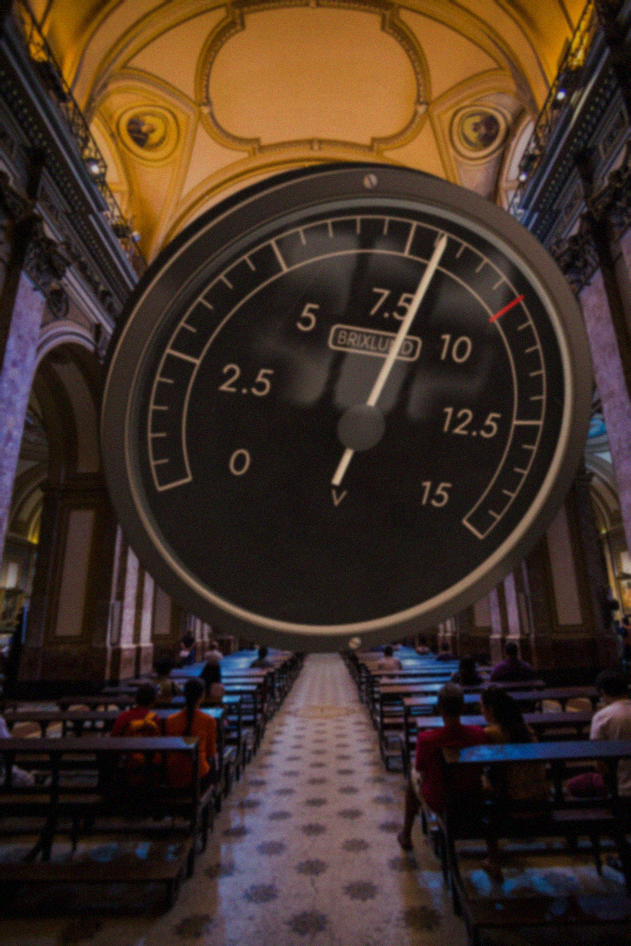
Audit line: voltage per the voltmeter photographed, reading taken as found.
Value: 8 V
